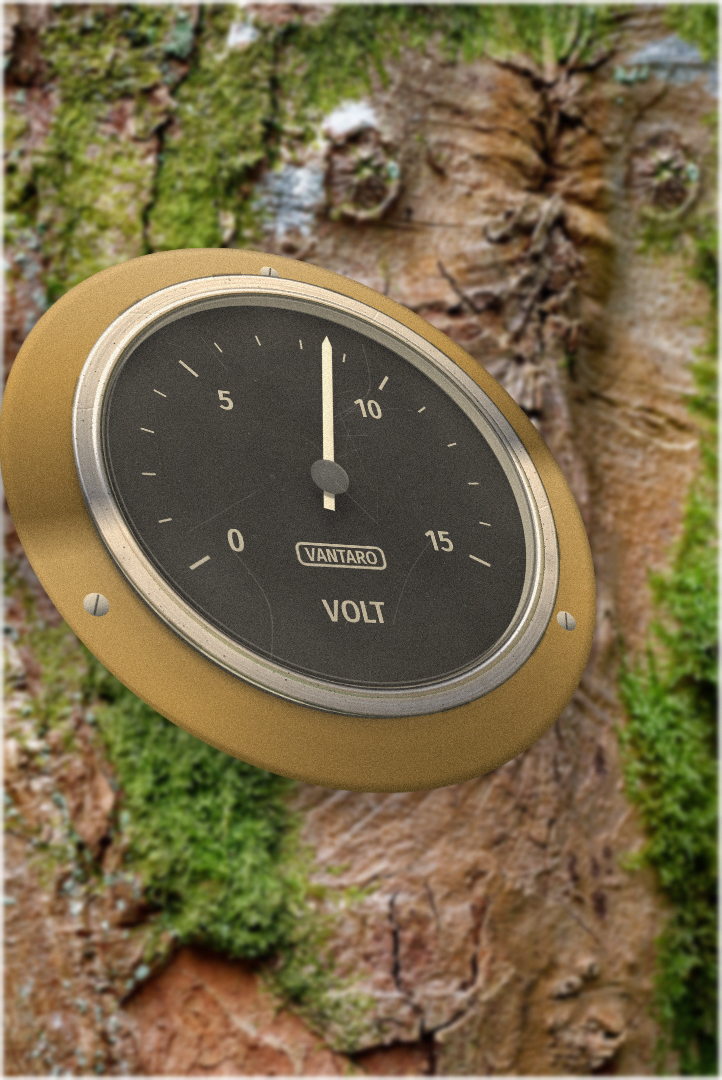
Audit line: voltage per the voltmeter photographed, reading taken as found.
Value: 8.5 V
